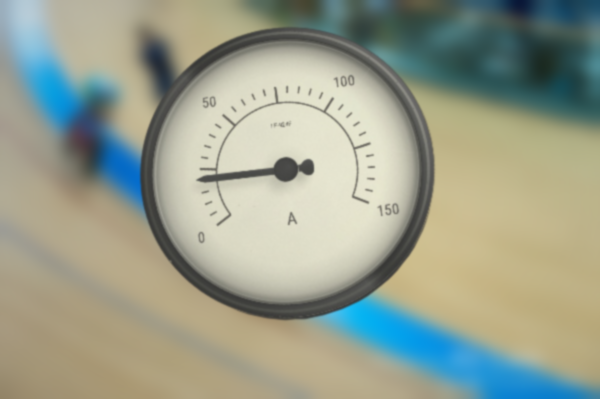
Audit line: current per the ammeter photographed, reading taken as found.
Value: 20 A
